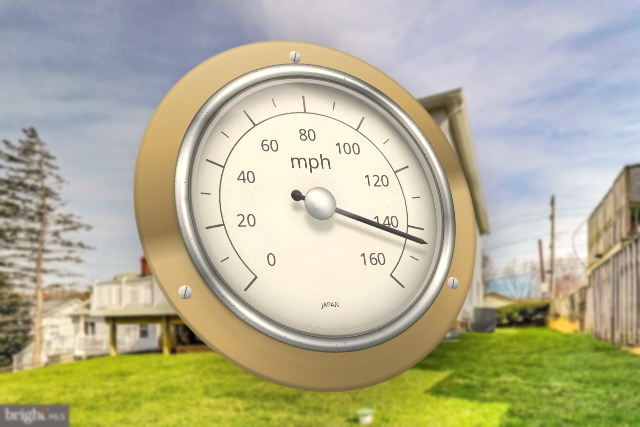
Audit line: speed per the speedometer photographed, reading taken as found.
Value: 145 mph
